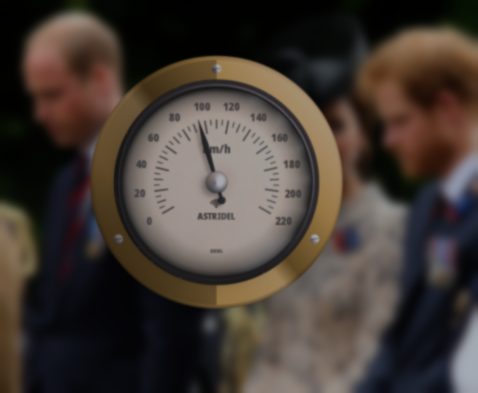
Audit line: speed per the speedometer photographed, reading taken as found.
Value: 95 km/h
